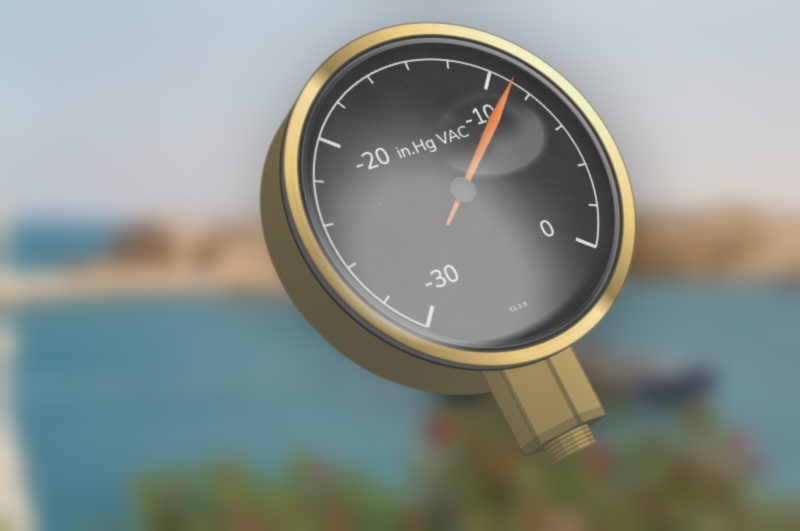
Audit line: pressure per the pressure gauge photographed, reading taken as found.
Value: -9 inHg
